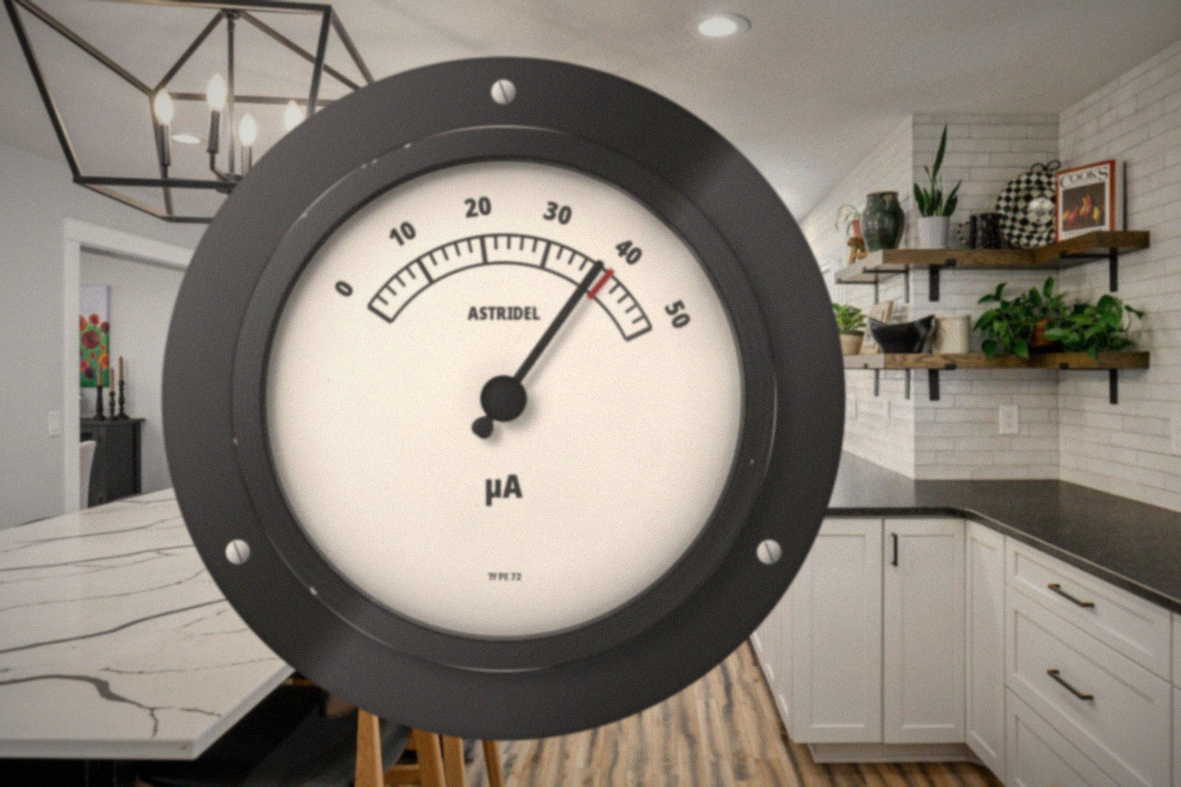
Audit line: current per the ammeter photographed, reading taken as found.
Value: 38 µA
